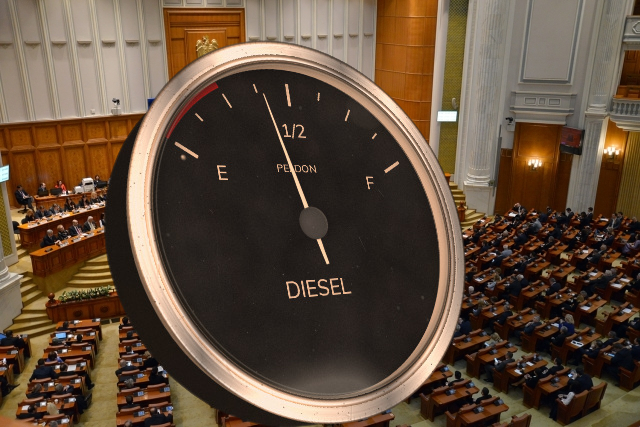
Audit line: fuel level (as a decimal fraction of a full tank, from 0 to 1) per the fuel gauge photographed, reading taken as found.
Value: 0.375
